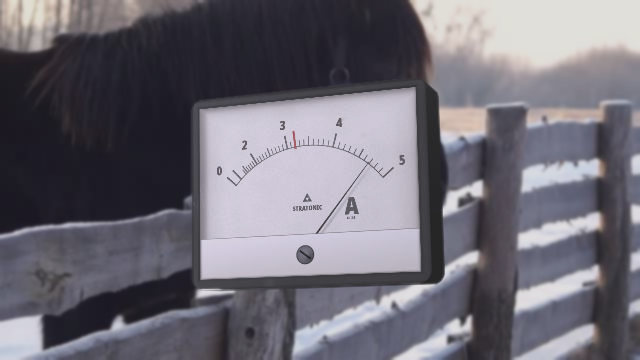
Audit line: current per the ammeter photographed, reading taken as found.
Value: 4.7 A
